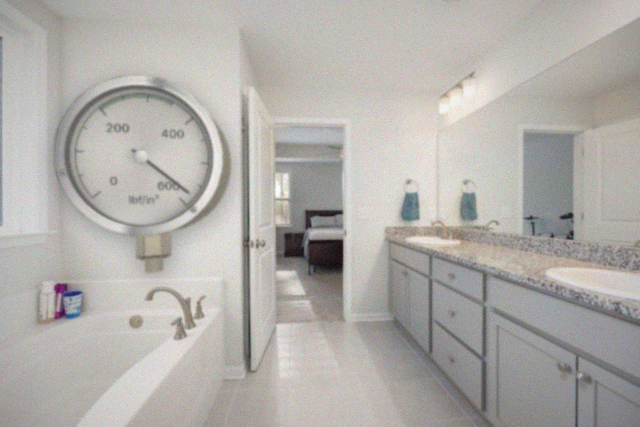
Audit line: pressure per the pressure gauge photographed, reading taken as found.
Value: 575 psi
